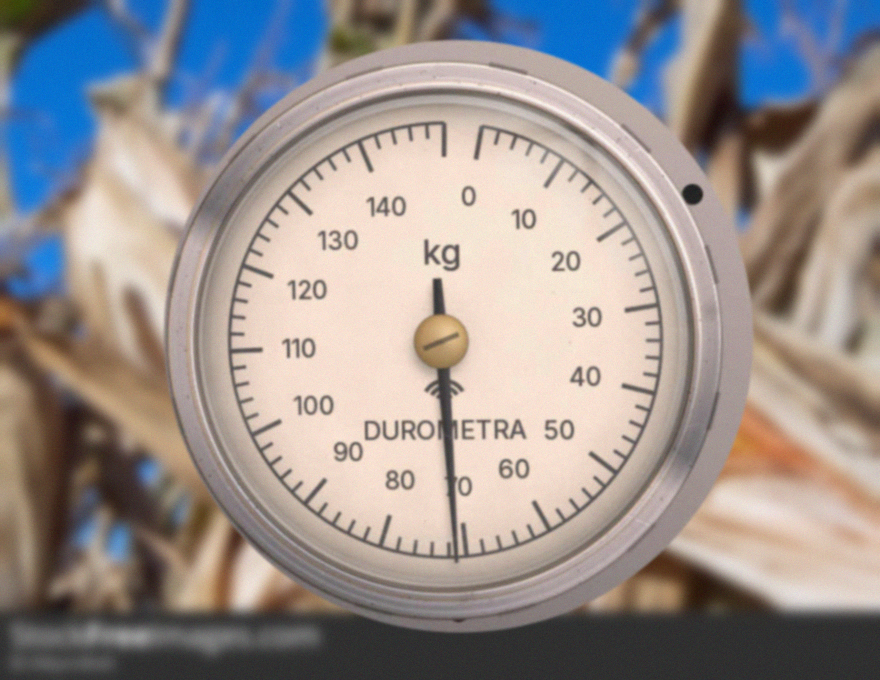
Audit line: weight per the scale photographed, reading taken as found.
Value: 71 kg
